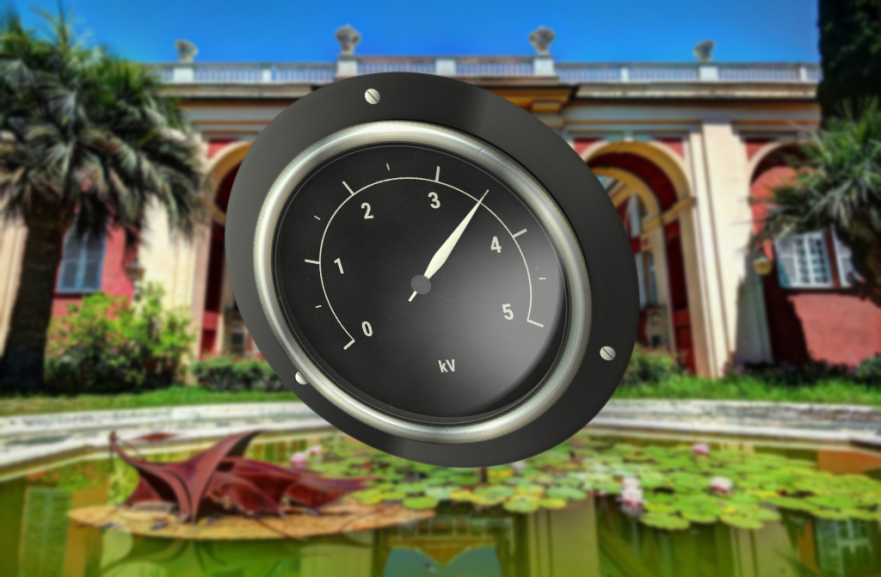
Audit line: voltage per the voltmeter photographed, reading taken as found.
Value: 3.5 kV
